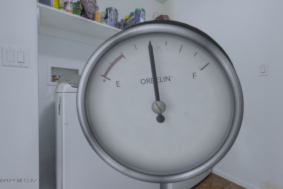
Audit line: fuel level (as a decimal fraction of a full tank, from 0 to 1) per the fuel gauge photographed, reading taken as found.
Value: 0.5
